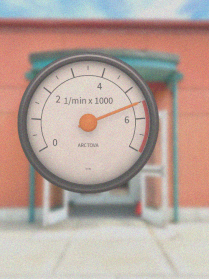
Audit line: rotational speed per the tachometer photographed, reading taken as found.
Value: 5500 rpm
